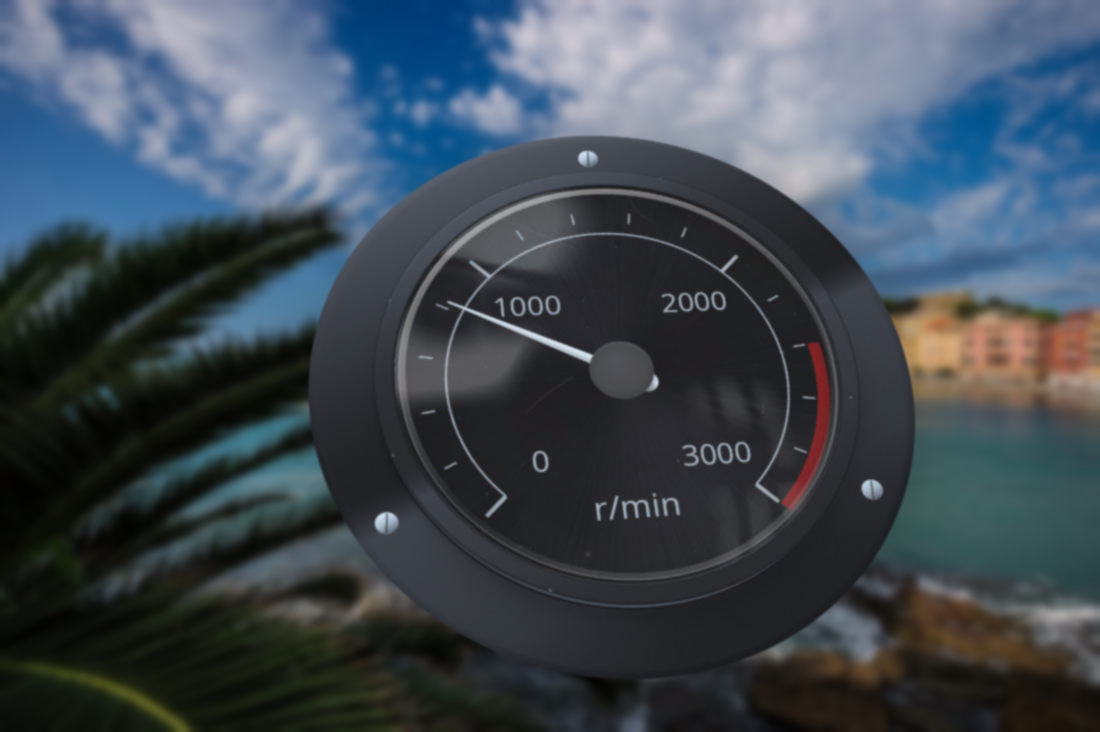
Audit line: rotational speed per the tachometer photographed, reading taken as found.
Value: 800 rpm
